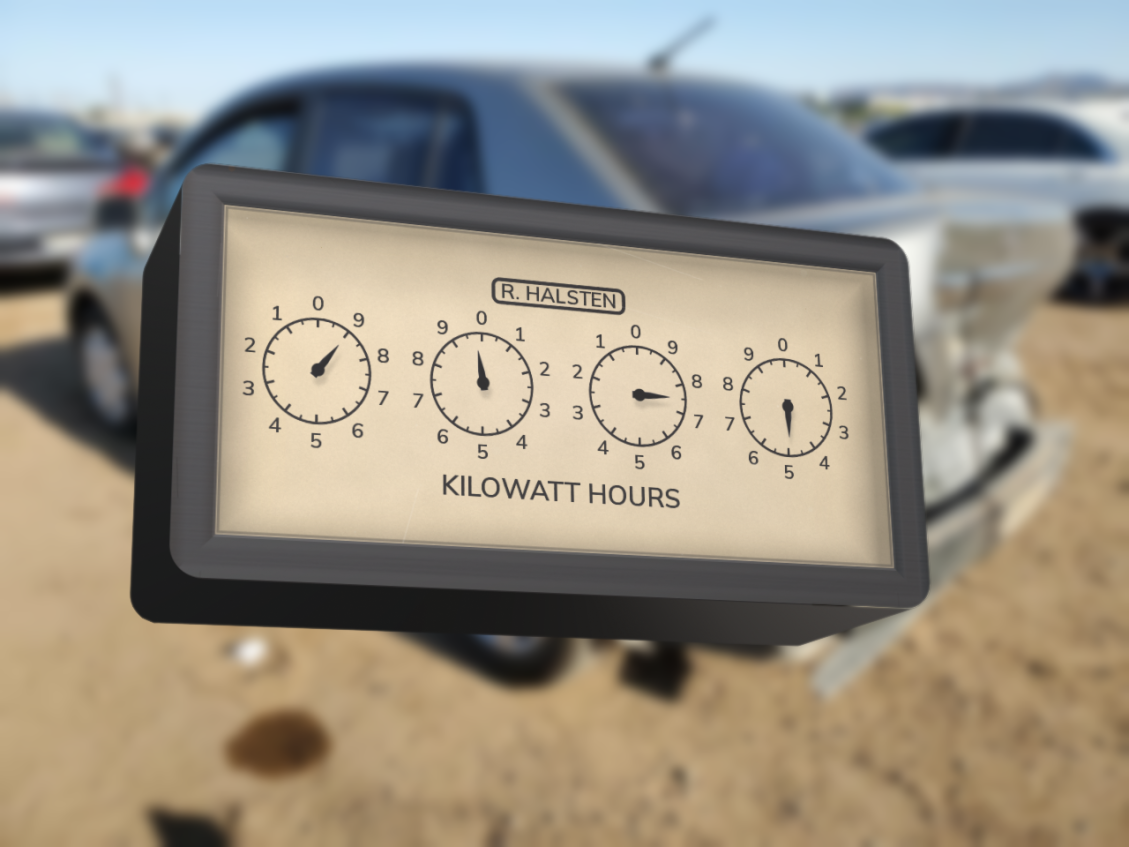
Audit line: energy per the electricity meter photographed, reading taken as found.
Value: 8975 kWh
